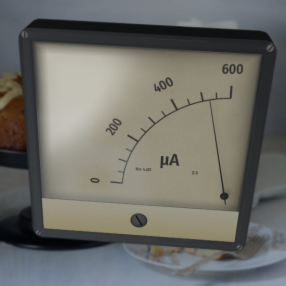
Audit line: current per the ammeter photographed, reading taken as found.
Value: 525 µA
